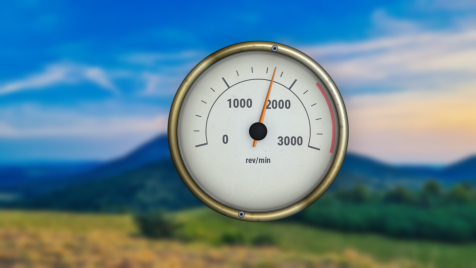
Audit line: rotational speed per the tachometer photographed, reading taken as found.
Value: 1700 rpm
